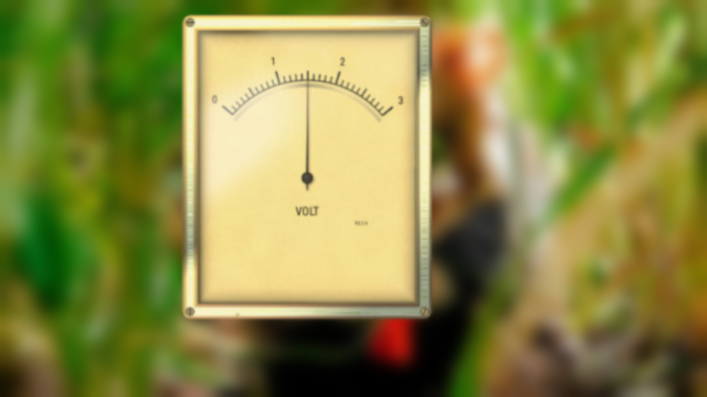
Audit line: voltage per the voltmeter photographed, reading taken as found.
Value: 1.5 V
